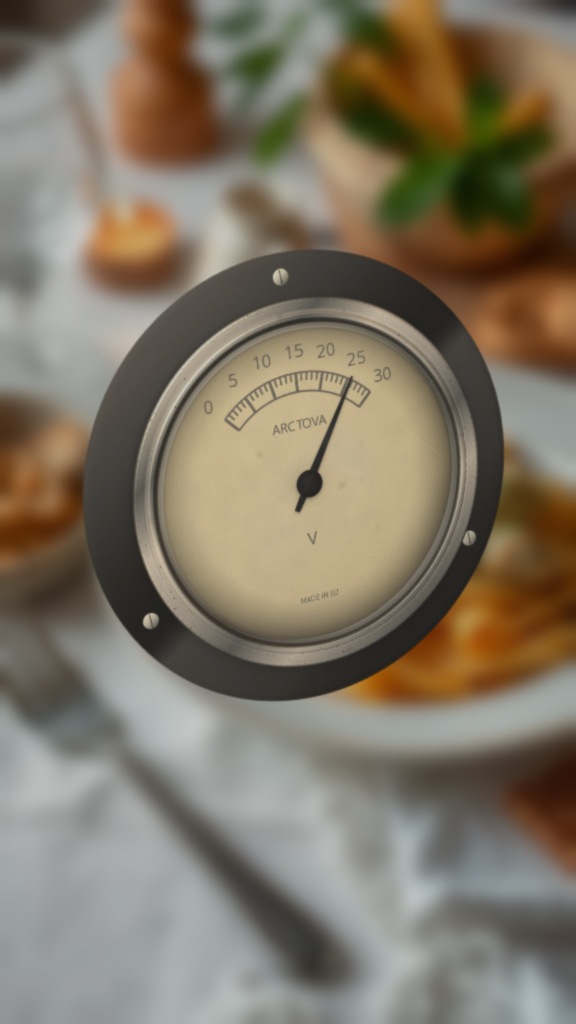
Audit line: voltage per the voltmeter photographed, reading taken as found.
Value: 25 V
